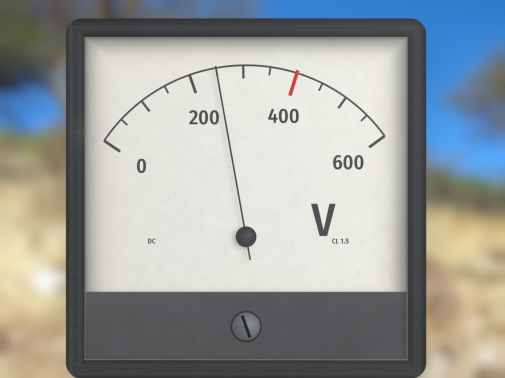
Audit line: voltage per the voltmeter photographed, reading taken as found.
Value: 250 V
